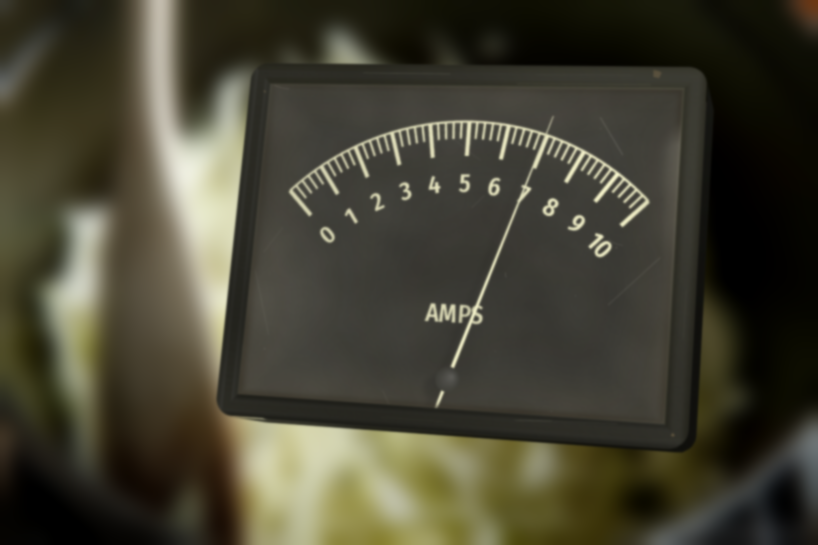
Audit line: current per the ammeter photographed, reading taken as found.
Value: 7 A
